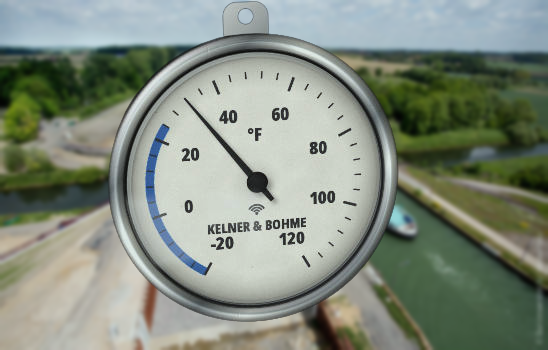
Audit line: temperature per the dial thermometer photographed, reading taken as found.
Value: 32 °F
